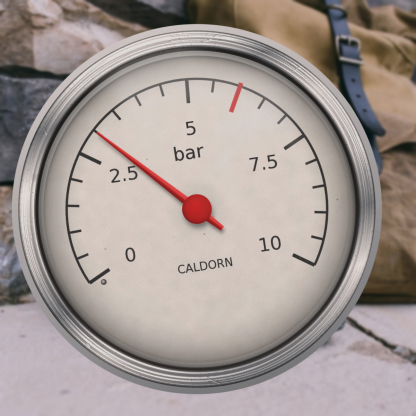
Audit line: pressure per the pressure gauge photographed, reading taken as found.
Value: 3 bar
